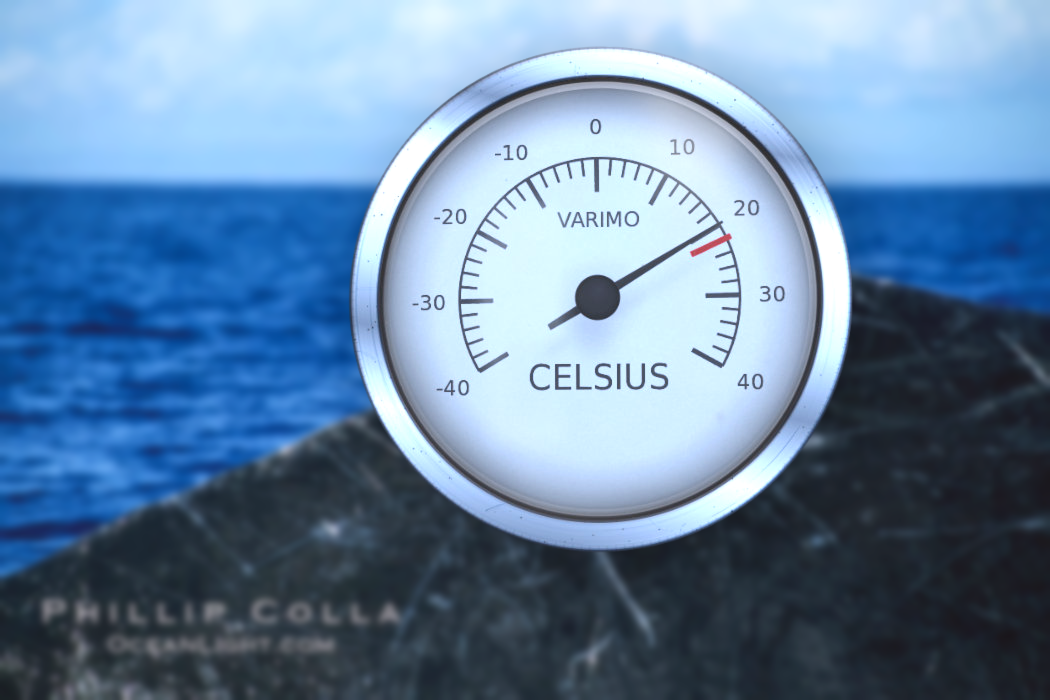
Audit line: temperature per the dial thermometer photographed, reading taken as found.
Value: 20 °C
